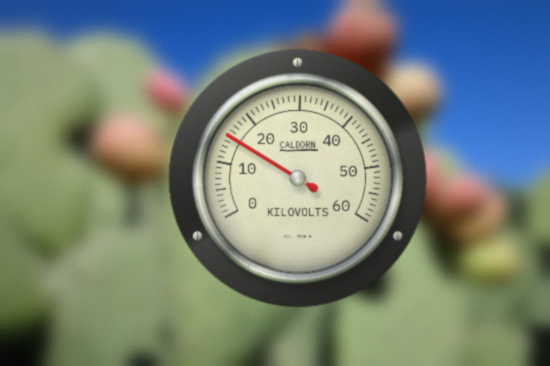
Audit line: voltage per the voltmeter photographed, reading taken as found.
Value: 15 kV
